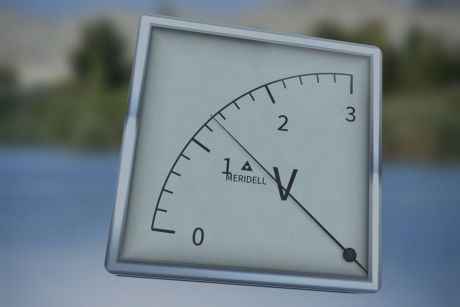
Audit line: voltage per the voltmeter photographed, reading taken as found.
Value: 1.3 V
